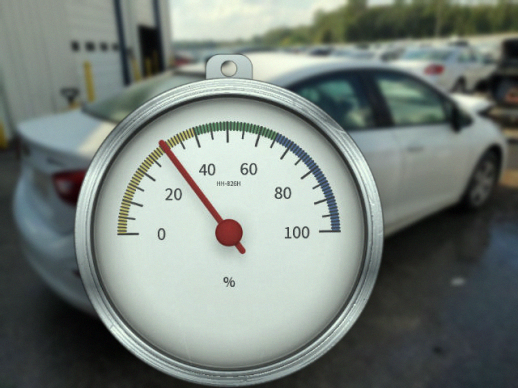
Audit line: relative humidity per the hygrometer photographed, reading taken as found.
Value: 30 %
